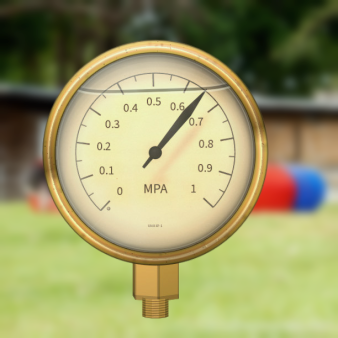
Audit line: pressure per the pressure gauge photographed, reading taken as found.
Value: 0.65 MPa
